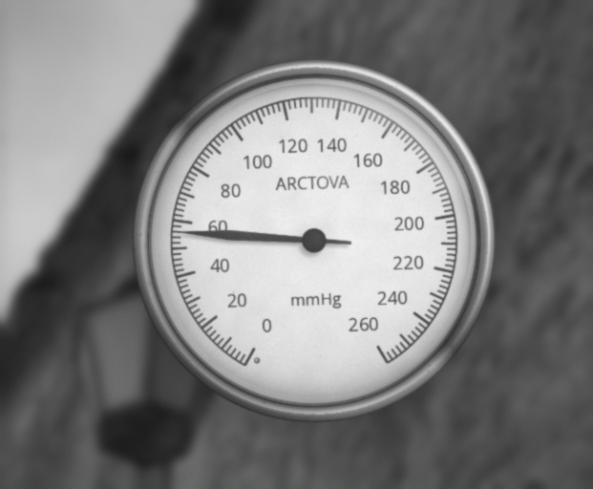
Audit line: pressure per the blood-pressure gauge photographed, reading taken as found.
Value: 56 mmHg
